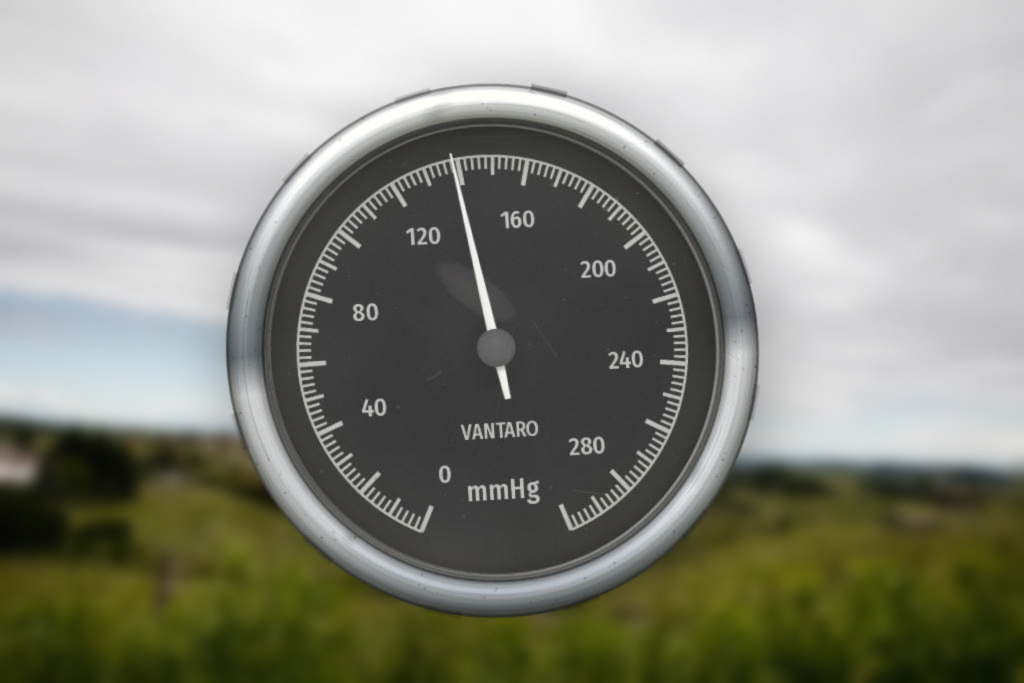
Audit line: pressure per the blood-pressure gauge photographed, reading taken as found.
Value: 138 mmHg
